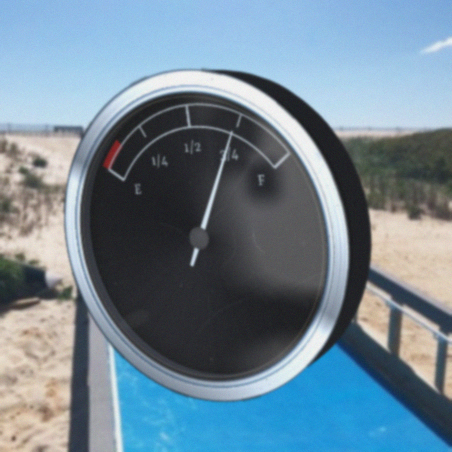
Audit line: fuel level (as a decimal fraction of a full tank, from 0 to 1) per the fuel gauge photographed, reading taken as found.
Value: 0.75
